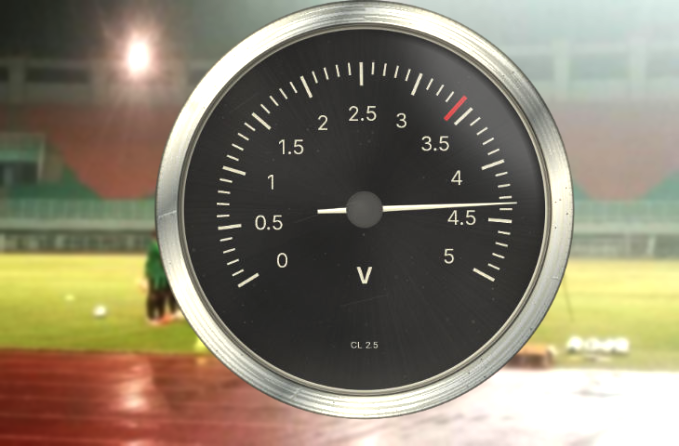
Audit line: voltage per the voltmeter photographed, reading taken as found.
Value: 4.35 V
